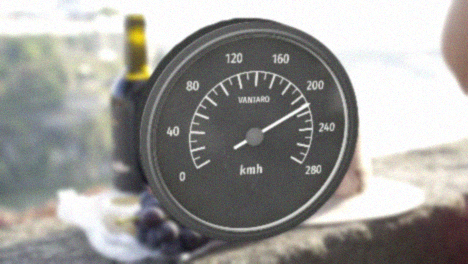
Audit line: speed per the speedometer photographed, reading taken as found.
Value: 210 km/h
